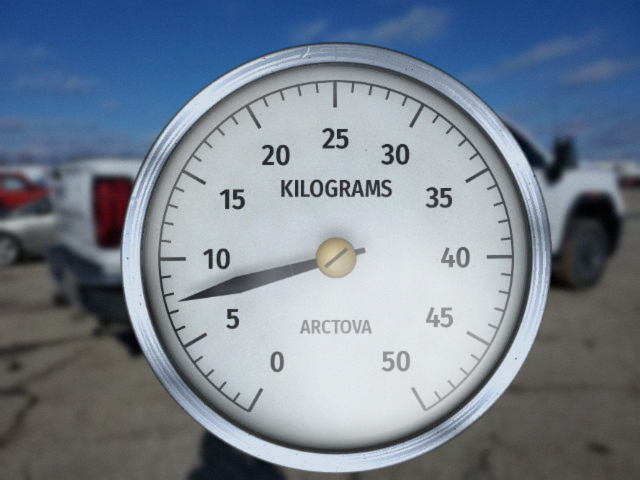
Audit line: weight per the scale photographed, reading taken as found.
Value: 7.5 kg
